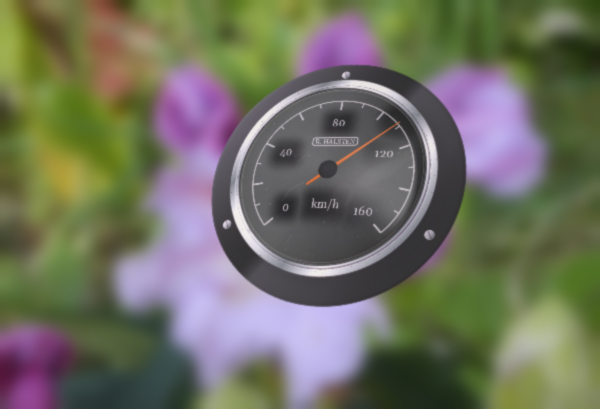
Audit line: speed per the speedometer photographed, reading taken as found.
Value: 110 km/h
